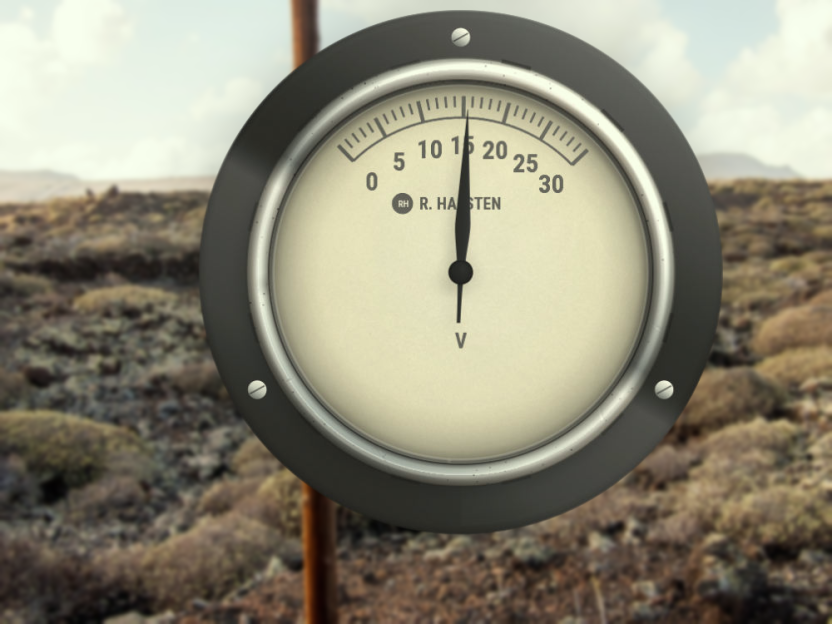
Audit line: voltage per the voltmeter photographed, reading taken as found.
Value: 15.5 V
